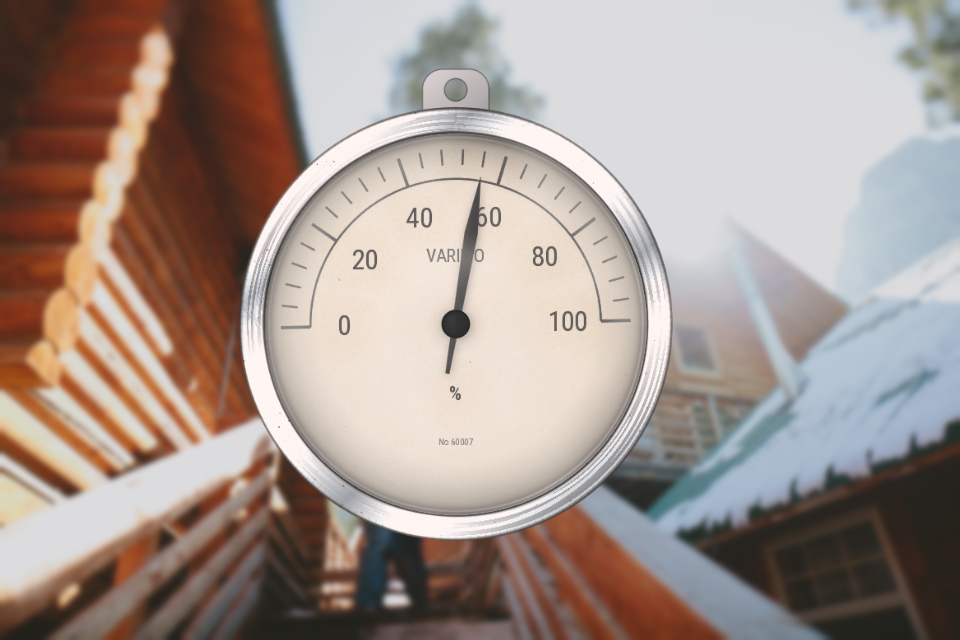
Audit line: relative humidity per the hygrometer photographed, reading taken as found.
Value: 56 %
